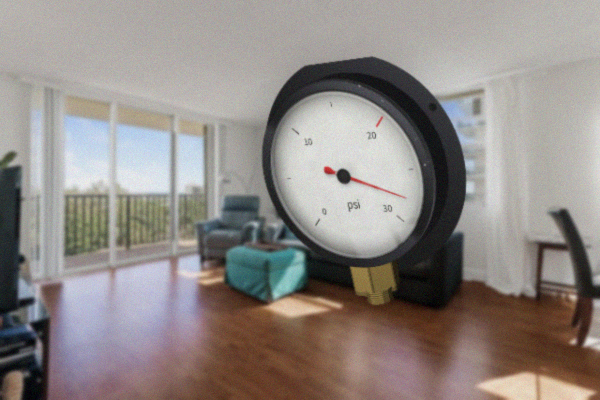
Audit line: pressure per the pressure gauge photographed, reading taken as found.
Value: 27.5 psi
